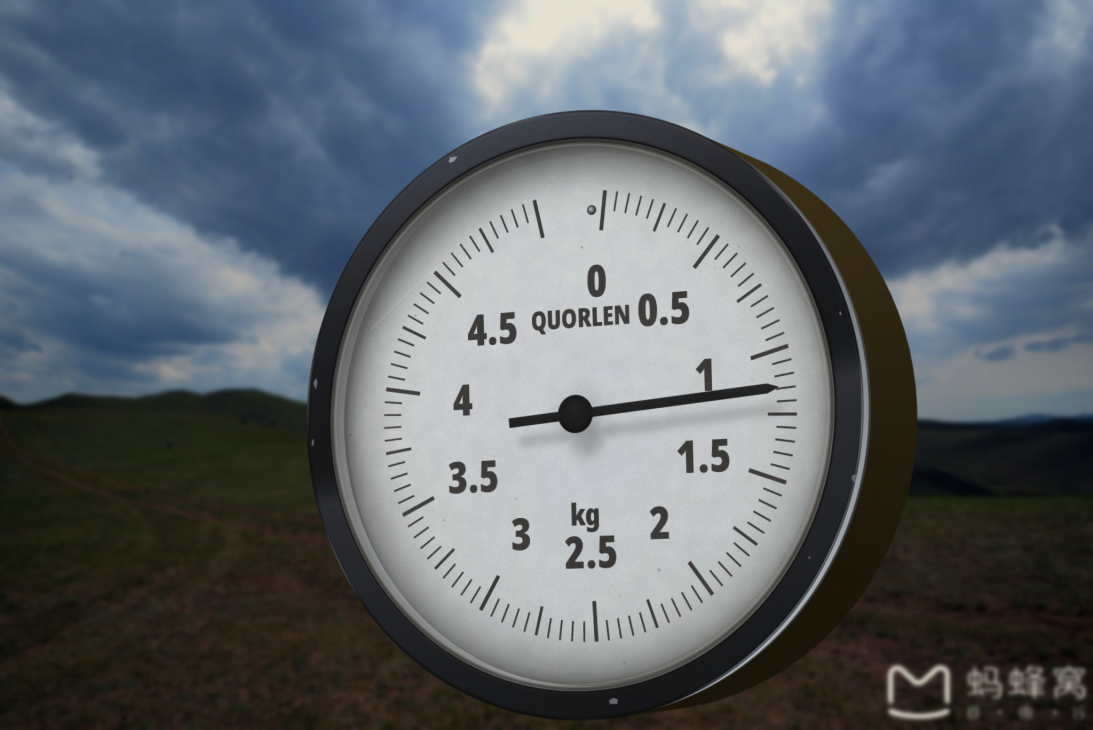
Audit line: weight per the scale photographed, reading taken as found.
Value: 1.15 kg
